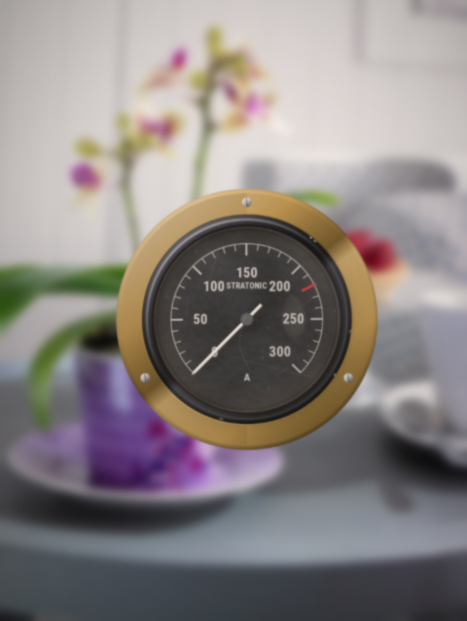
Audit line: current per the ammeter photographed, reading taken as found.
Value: 0 A
